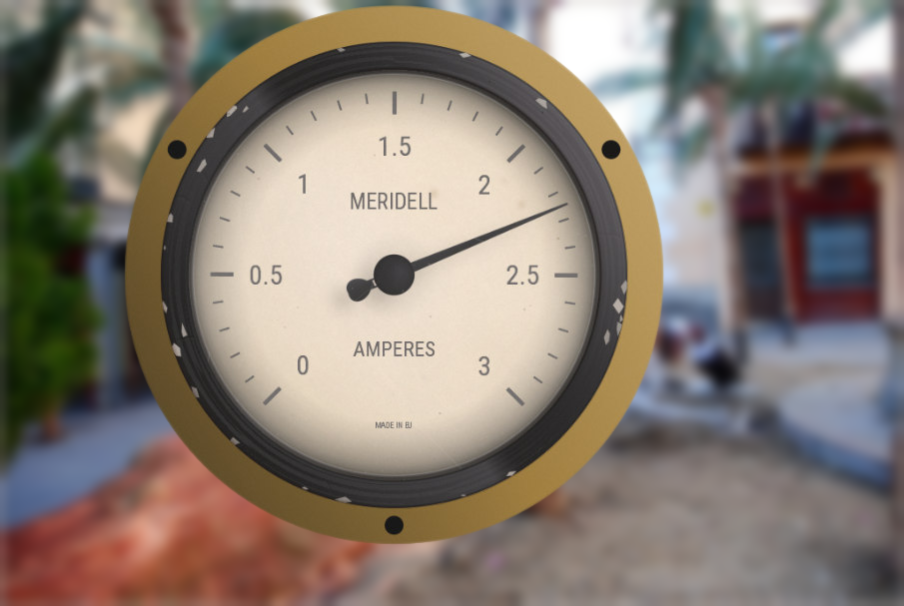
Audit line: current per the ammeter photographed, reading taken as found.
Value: 2.25 A
